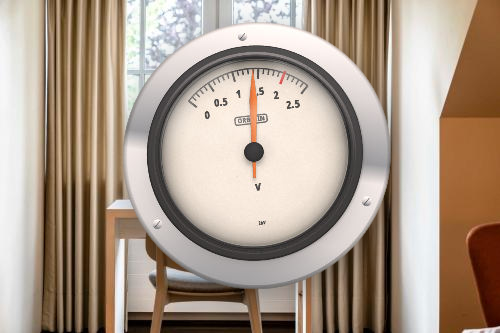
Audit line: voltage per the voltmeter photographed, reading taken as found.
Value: 1.4 V
